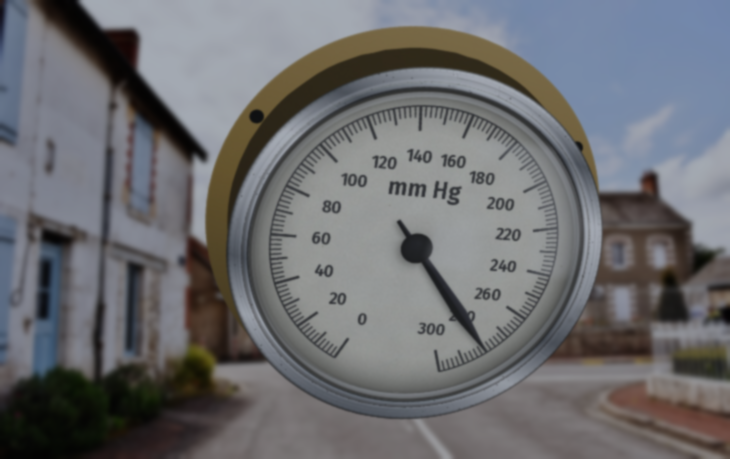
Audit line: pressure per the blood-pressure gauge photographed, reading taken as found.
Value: 280 mmHg
